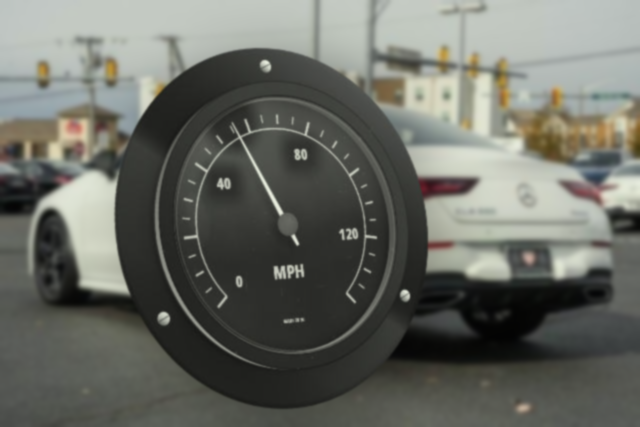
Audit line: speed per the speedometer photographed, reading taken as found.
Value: 55 mph
